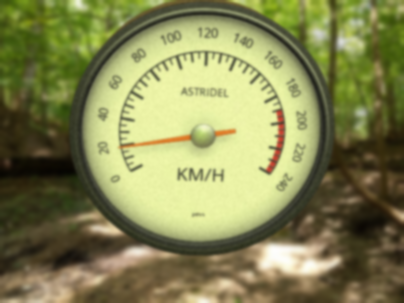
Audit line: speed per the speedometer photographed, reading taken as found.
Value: 20 km/h
